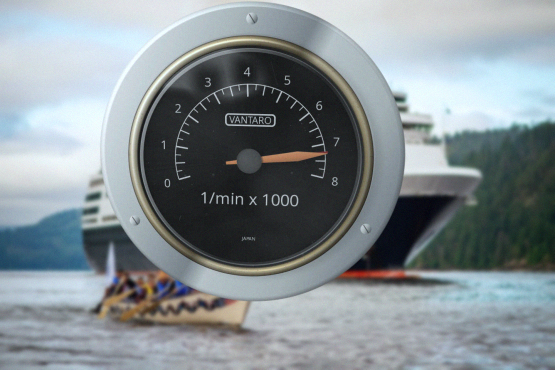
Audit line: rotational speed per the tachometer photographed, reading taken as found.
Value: 7250 rpm
